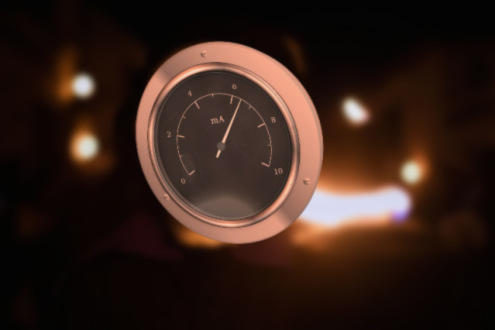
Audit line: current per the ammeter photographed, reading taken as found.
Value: 6.5 mA
